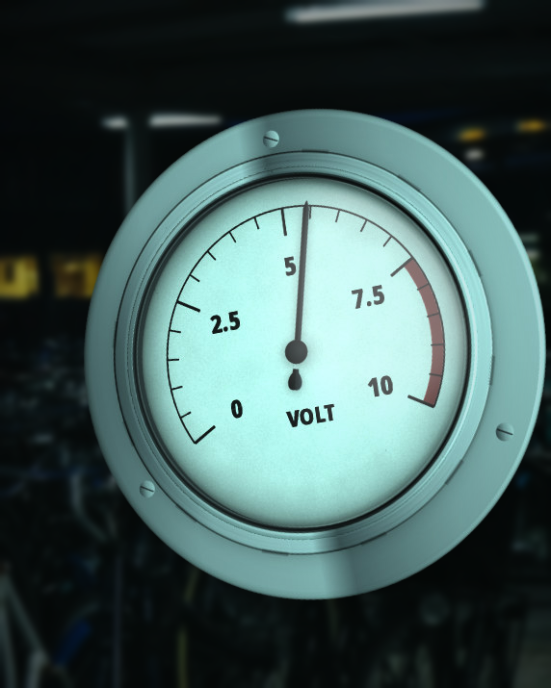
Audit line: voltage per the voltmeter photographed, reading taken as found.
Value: 5.5 V
